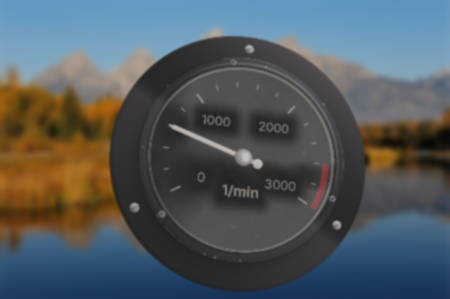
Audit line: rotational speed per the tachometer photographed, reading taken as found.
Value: 600 rpm
